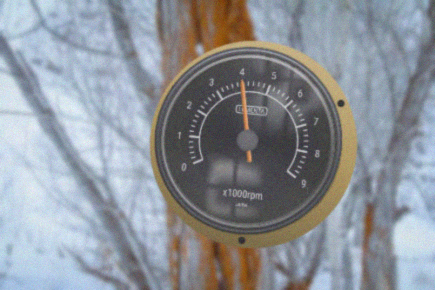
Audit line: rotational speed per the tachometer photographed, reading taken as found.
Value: 4000 rpm
